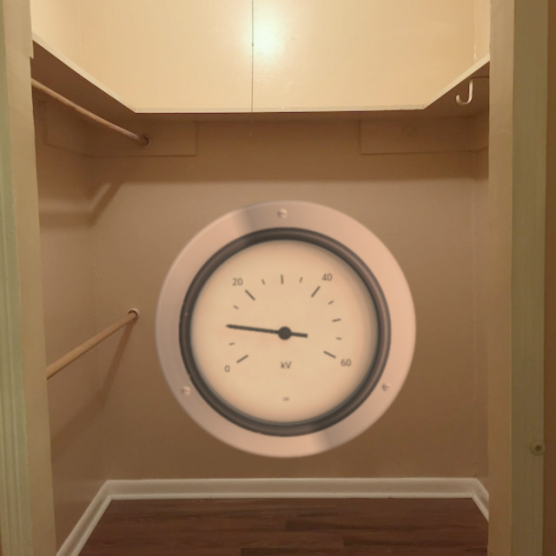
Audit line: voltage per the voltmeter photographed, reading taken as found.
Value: 10 kV
